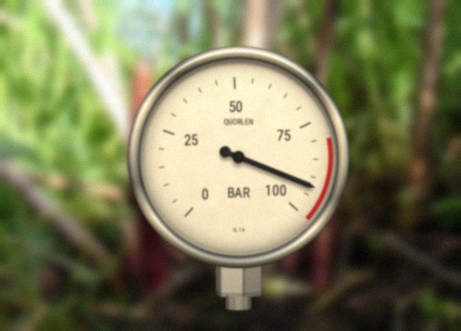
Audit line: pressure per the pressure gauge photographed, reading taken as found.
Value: 92.5 bar
